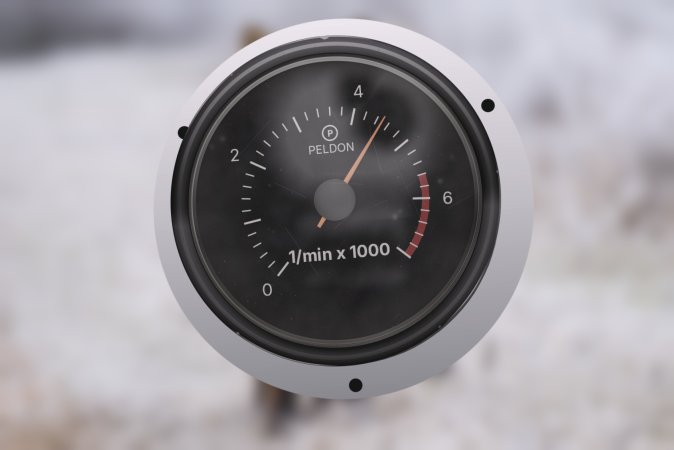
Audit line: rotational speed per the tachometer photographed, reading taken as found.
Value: 4500 rpm
